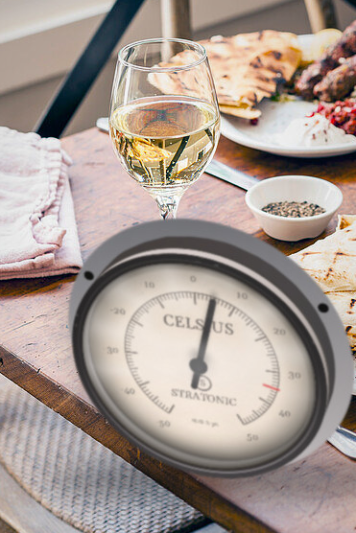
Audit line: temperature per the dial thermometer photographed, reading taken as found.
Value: 5 °C
